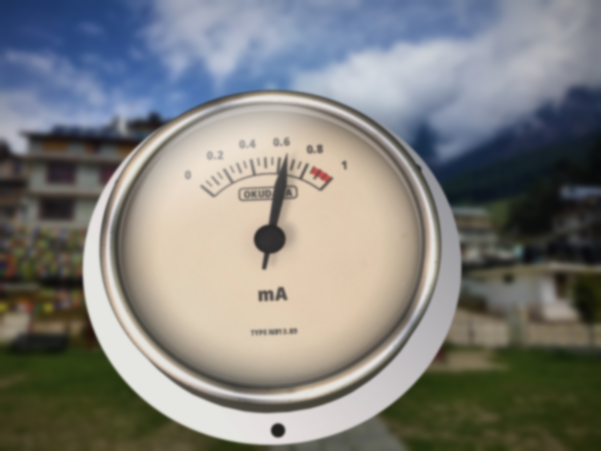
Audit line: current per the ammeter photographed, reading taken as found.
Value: 0.65 mA
